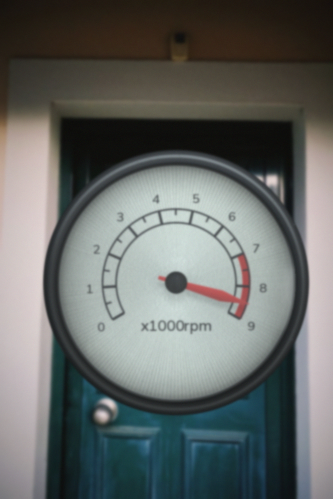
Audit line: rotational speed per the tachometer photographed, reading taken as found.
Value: 8500 rpm
